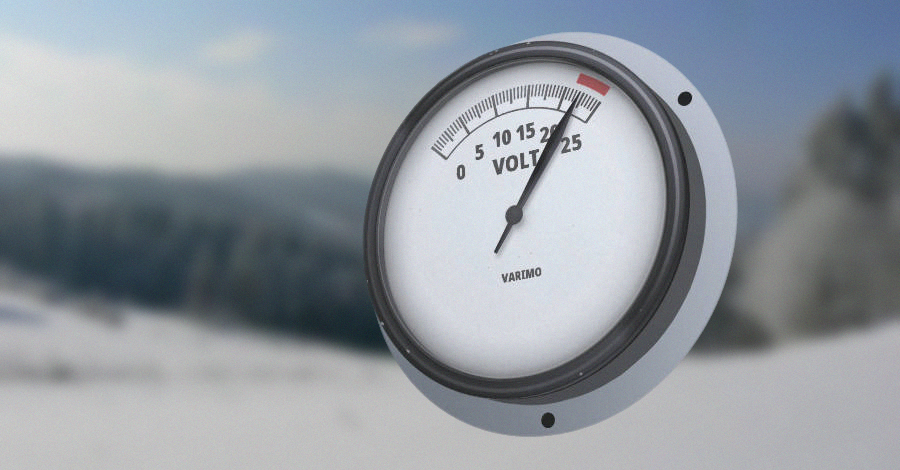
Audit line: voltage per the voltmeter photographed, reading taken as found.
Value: 22.5 V
